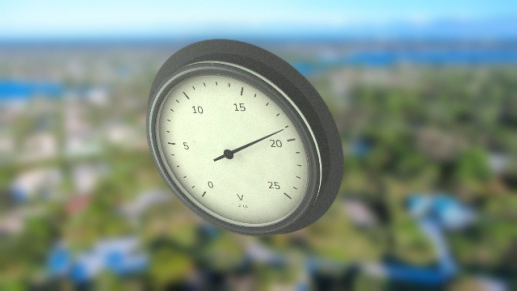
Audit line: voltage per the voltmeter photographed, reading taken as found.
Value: 19 V
